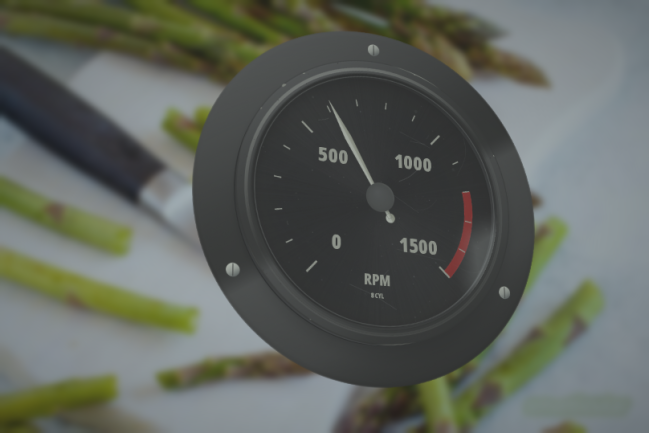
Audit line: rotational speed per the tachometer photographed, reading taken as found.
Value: 600 rpm
